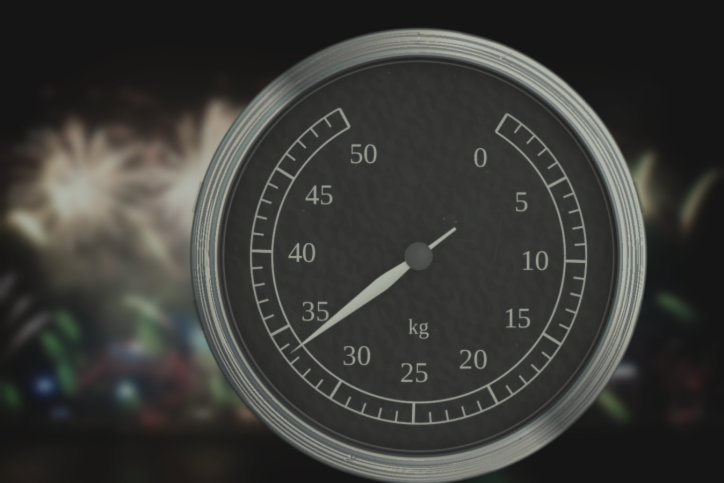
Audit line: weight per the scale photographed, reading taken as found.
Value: 33.5 kg
